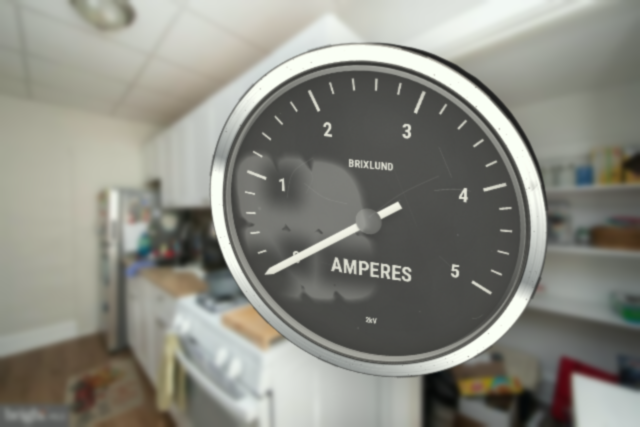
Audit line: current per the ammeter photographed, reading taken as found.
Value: 0 A
